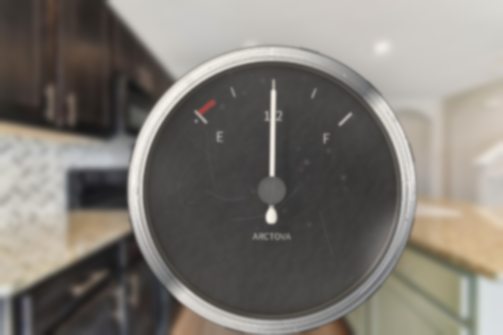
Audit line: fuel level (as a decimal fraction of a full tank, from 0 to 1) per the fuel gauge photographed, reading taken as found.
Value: 0.5
